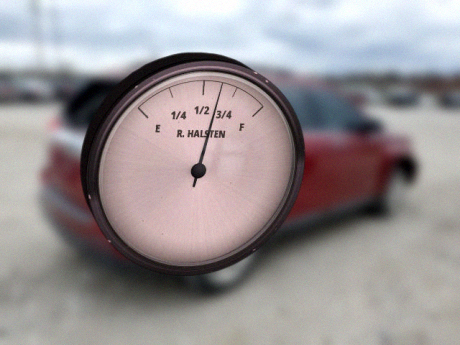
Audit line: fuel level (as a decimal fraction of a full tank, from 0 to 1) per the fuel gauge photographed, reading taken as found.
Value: 0.625
